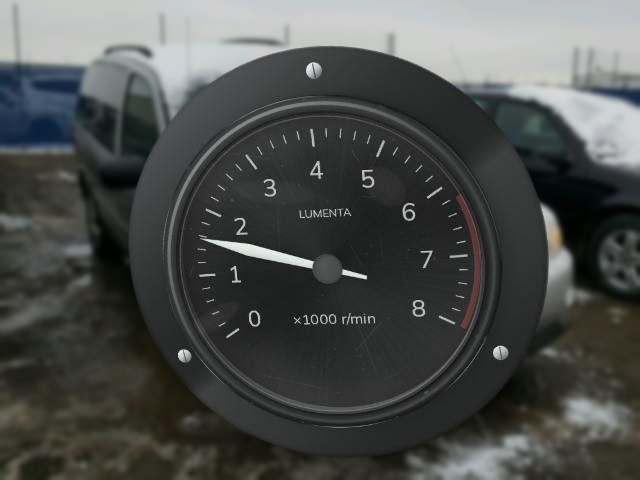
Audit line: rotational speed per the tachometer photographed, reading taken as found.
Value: 1600 rpm
